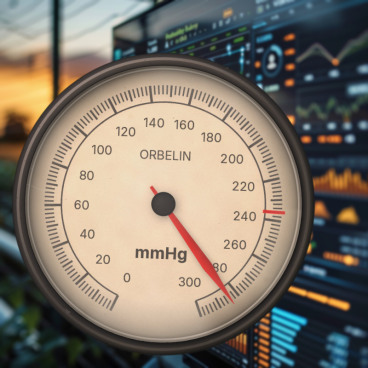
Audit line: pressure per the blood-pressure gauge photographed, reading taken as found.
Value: 284 mmHg
